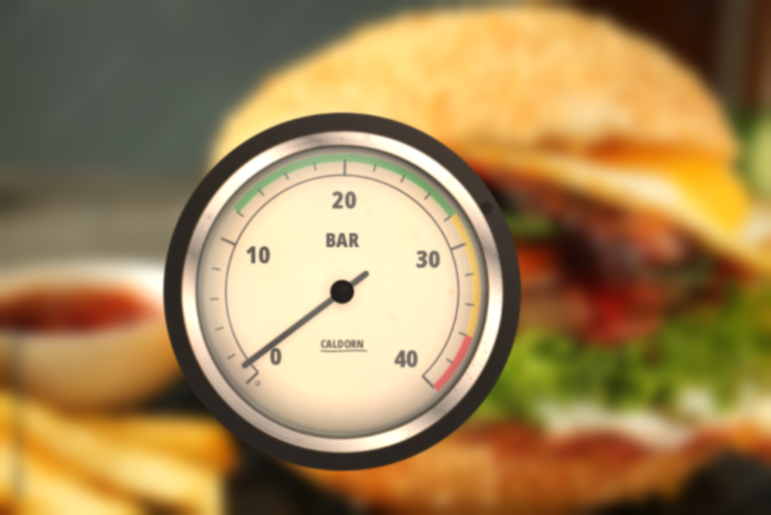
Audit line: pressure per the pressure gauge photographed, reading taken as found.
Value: 1 bar
